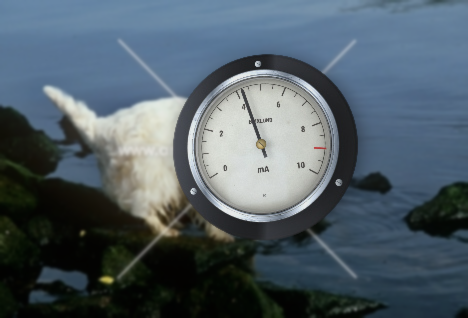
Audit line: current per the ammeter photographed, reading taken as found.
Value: 4.25 mA
